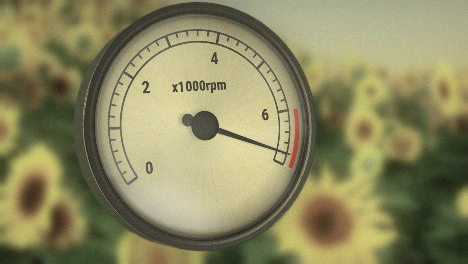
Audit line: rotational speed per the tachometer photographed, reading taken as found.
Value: 6800 rpm
